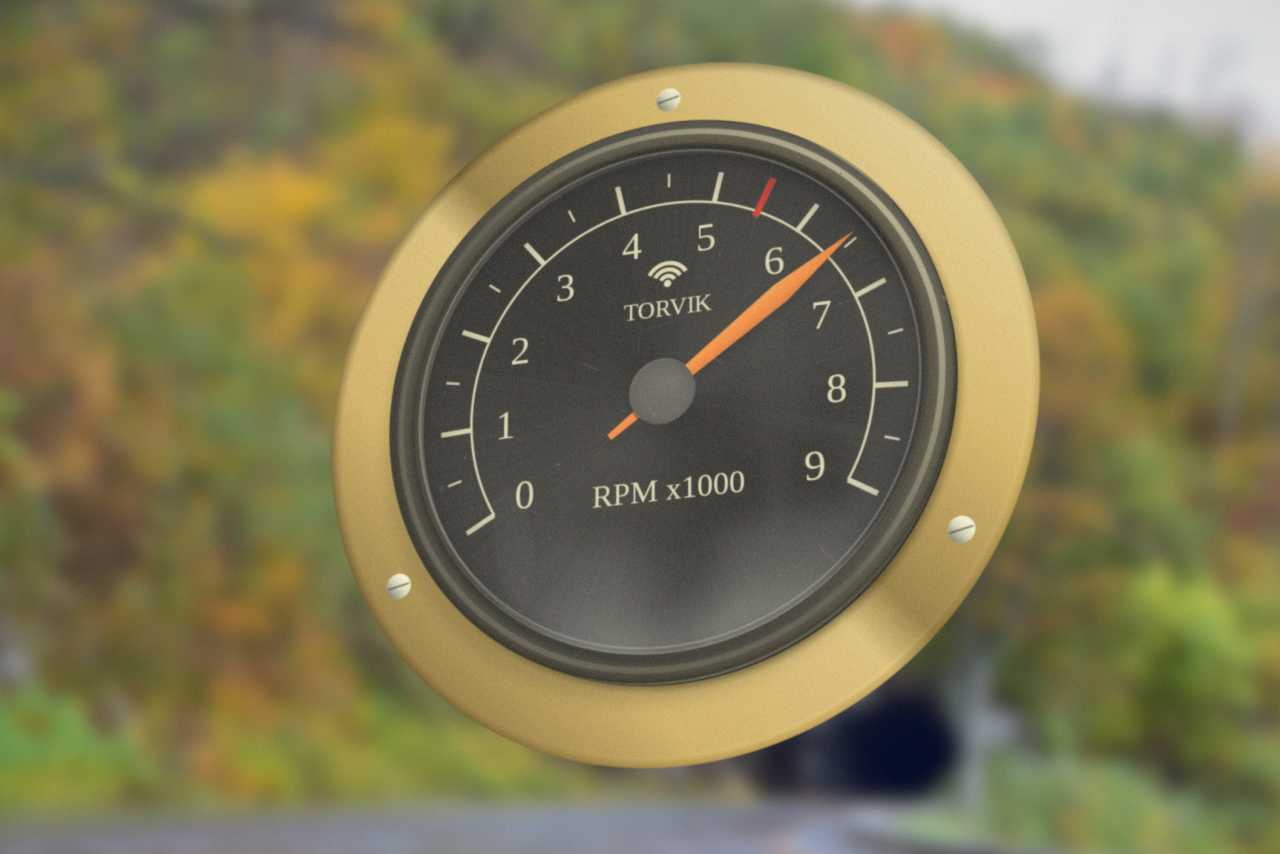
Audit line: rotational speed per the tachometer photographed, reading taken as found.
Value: 6500 rpm
